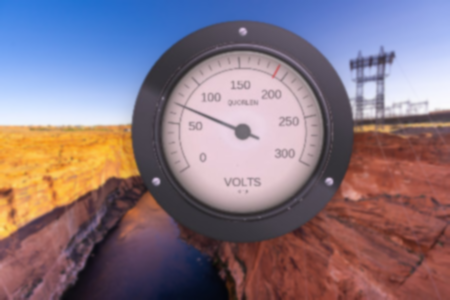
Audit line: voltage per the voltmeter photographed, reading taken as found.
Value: 70 V
